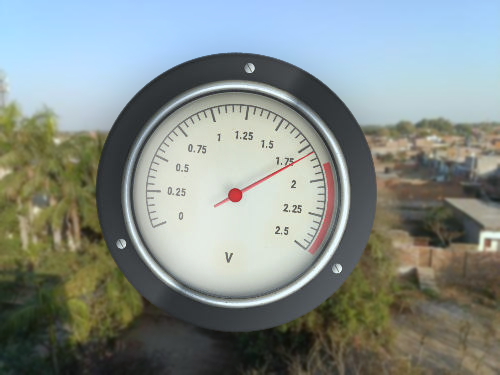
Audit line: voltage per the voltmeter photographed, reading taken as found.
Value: 1.8 V
